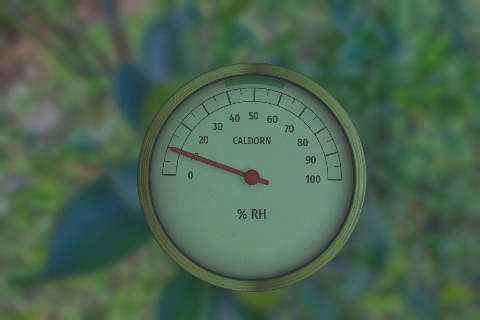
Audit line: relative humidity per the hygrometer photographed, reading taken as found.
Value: 10 %
